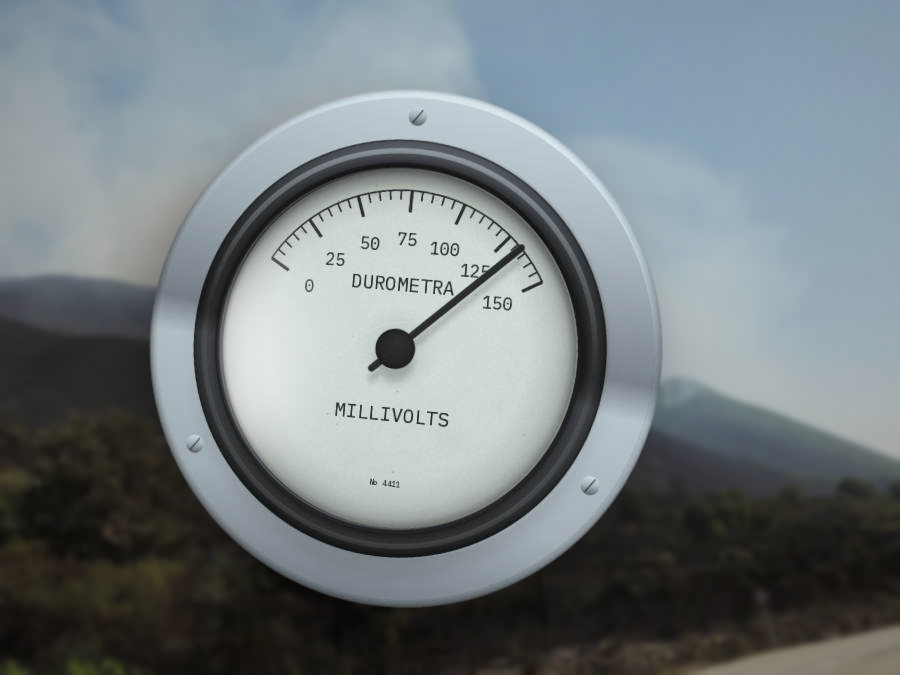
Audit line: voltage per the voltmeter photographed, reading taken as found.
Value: 132.5 mV
